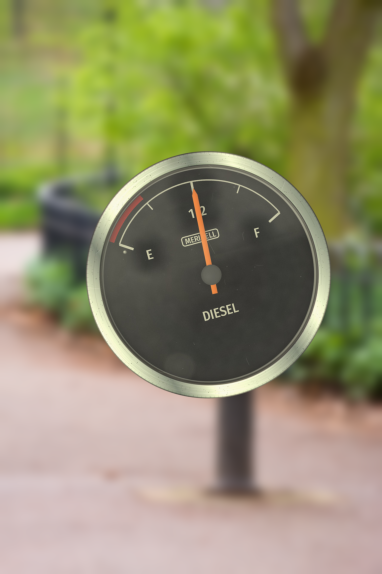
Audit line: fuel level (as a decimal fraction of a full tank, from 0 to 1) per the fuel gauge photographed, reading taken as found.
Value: 0.5
